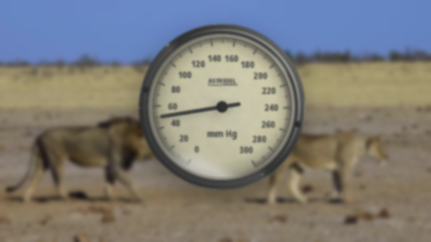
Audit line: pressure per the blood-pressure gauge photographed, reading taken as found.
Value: 50 mmHg
